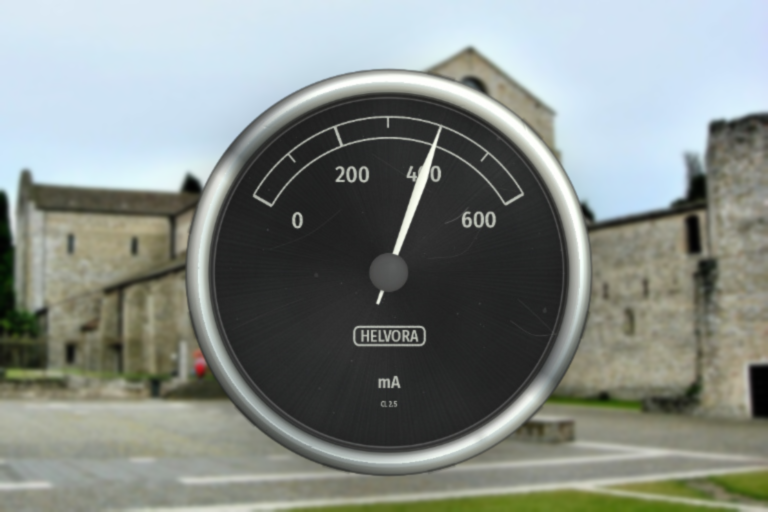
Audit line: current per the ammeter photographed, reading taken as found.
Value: 400 mA
